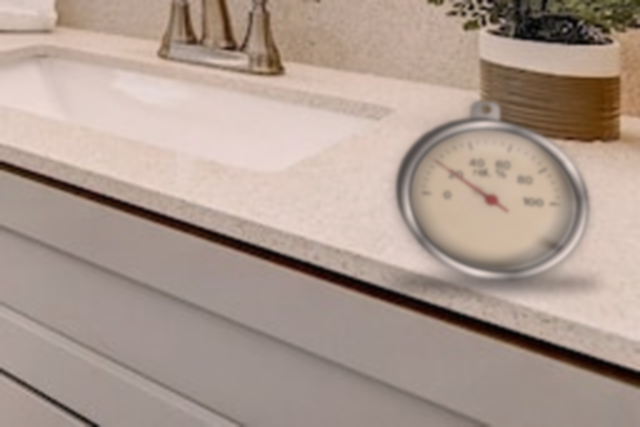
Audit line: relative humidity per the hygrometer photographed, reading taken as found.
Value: 20 %
